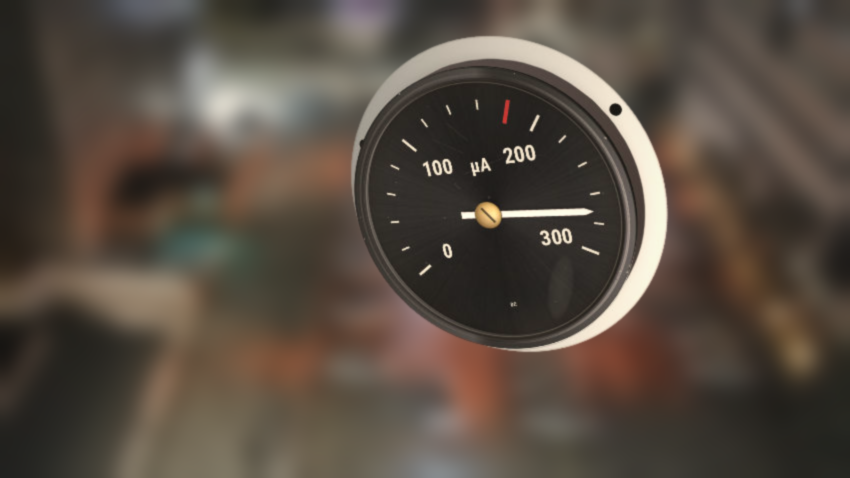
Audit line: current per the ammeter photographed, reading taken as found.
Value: 270 µA
